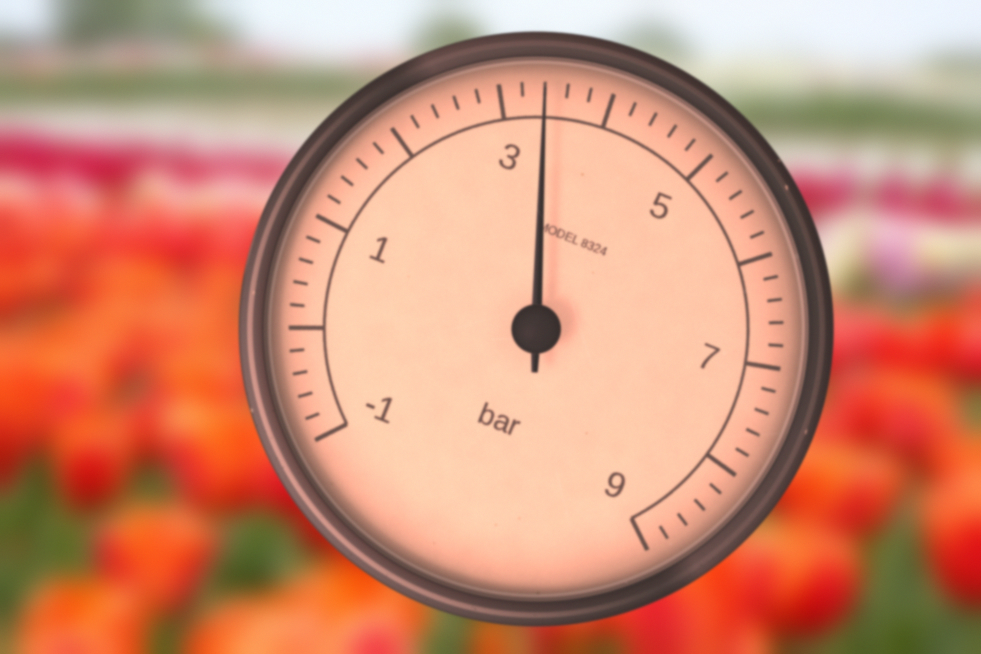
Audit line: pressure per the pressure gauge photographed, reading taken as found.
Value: 3.4 bar
